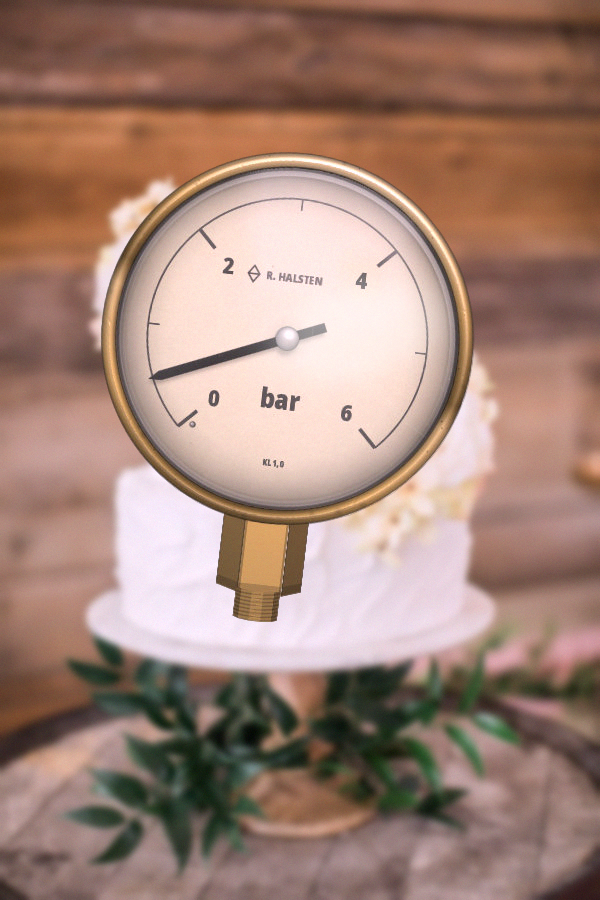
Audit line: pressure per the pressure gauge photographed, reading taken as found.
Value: 0.5 bar
